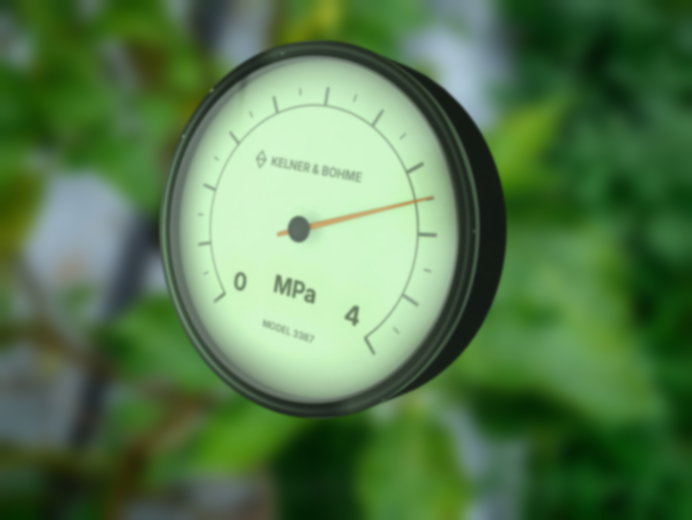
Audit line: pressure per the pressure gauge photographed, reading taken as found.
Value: 3 MPa
